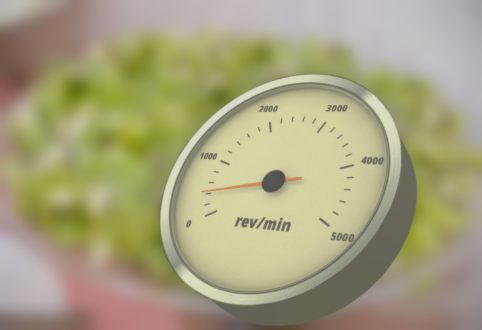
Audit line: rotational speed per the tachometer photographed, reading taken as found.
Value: 400 rpm
